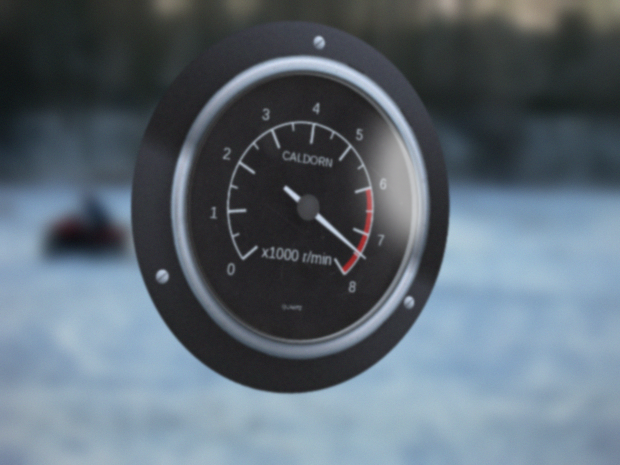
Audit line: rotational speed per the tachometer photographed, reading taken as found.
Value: 7500 rpm
